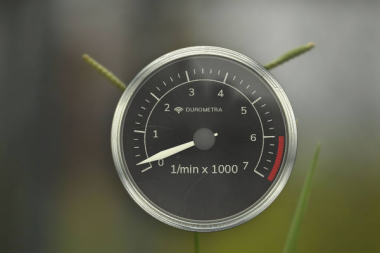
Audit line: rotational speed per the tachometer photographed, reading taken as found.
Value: 200 rpm
